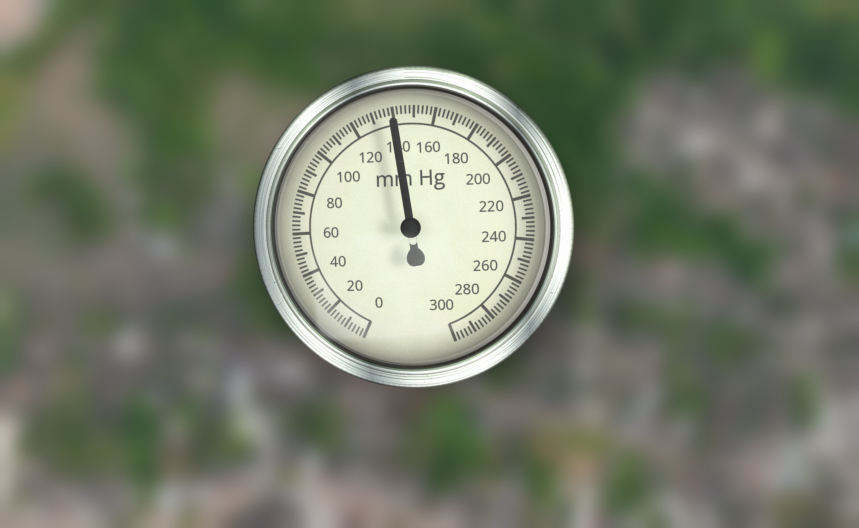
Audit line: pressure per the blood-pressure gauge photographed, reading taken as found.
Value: 140 mmHg
